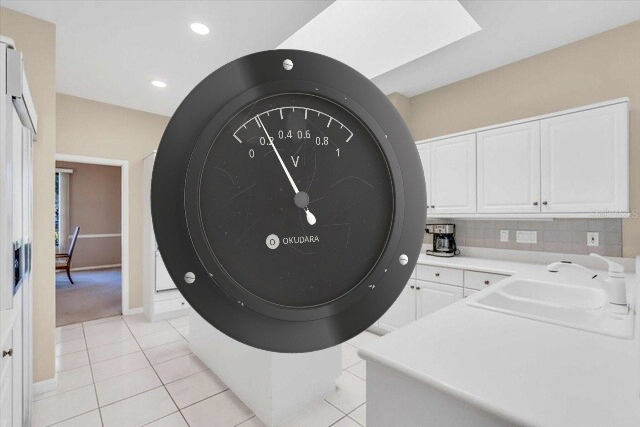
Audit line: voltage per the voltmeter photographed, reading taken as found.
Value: 0.2 V
